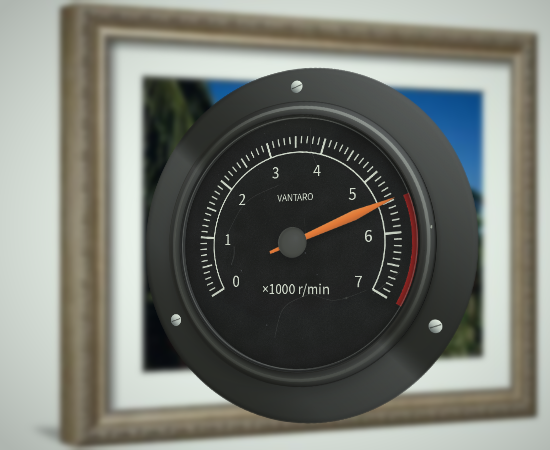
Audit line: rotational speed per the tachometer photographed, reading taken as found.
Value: 5500 rpm
